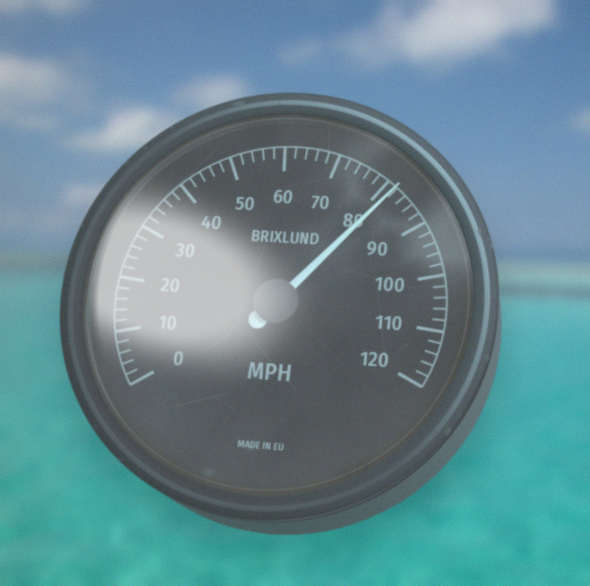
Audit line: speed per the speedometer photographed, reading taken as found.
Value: 82 mph
